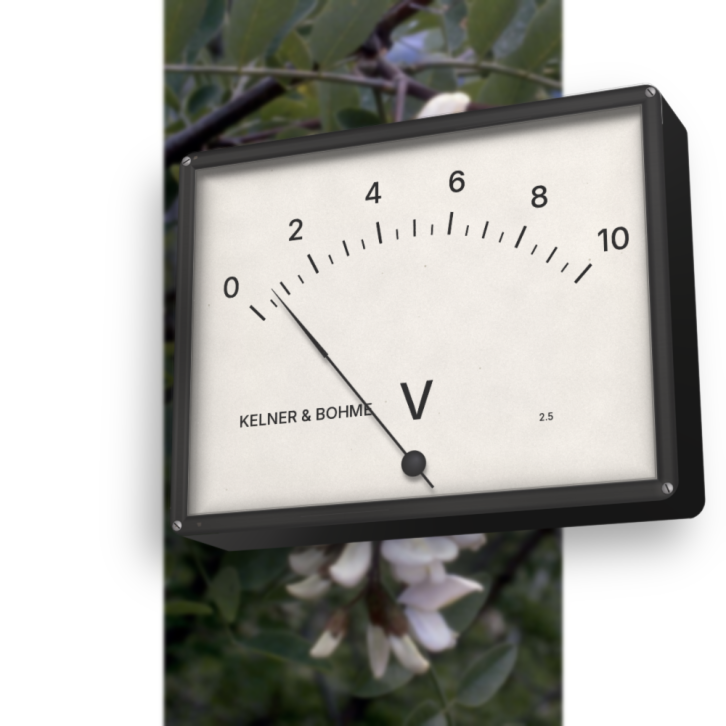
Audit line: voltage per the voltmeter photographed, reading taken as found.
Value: 0.75 V
